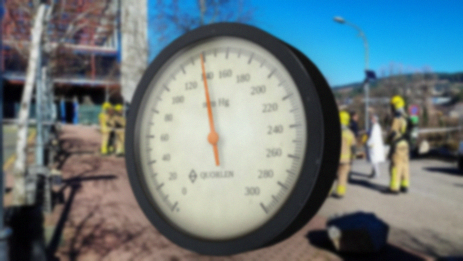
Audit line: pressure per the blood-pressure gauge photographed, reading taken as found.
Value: 140 mmHg
